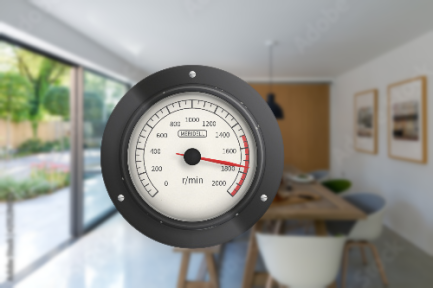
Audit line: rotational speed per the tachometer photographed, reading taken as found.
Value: 1750 rpm
